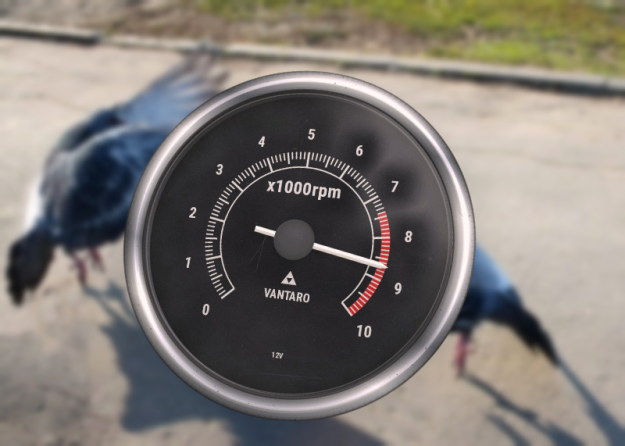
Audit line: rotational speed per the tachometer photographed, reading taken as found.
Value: 8700 rpm
